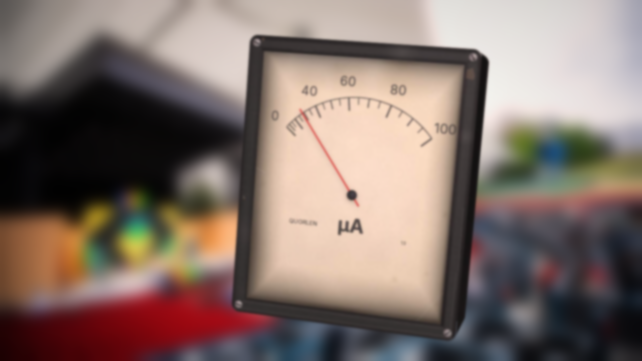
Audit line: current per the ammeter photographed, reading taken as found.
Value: 30 µA
